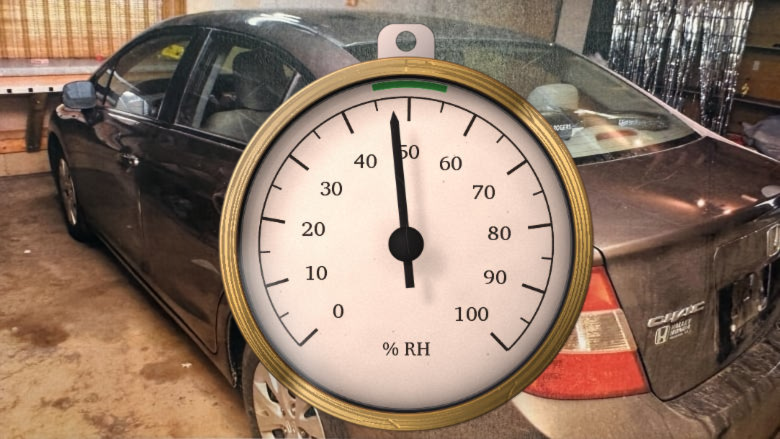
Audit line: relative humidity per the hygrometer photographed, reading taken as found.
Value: 47.5 %
